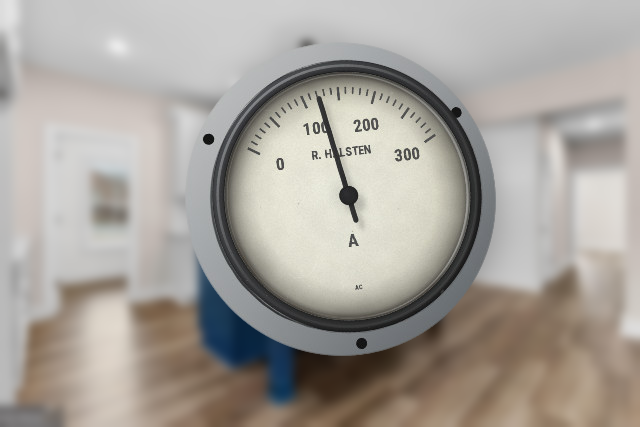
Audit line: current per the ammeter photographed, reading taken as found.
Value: 120 A
